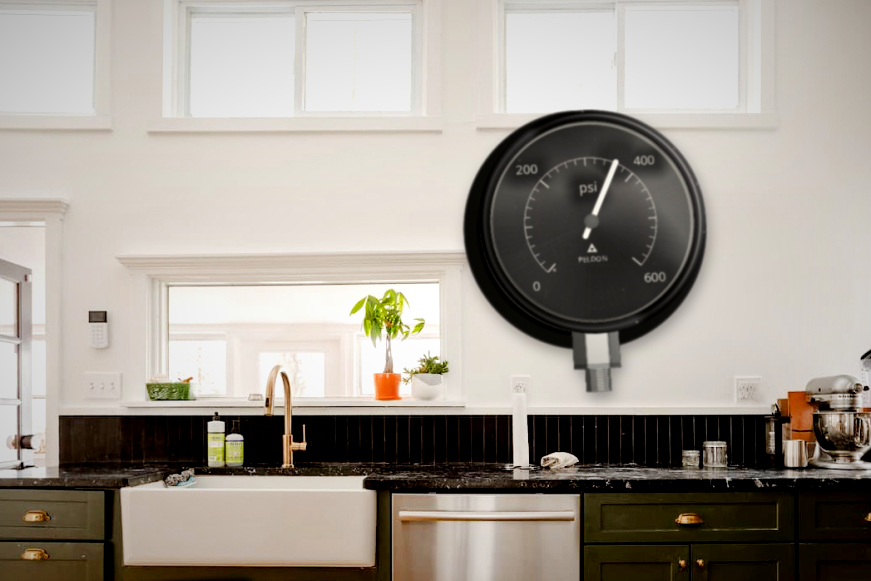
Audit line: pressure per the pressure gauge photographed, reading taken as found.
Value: 360 psi
